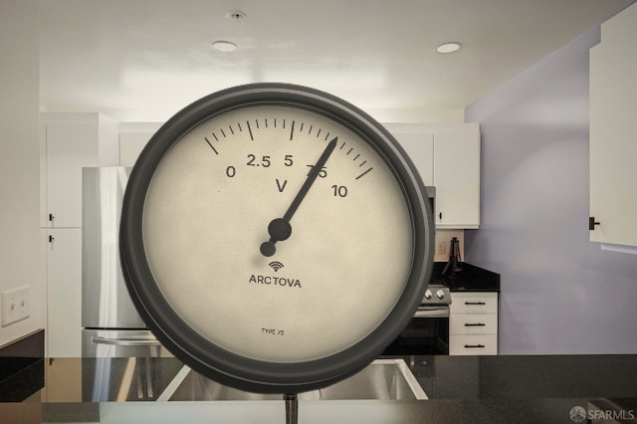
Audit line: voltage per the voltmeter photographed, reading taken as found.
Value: 7.5 V
